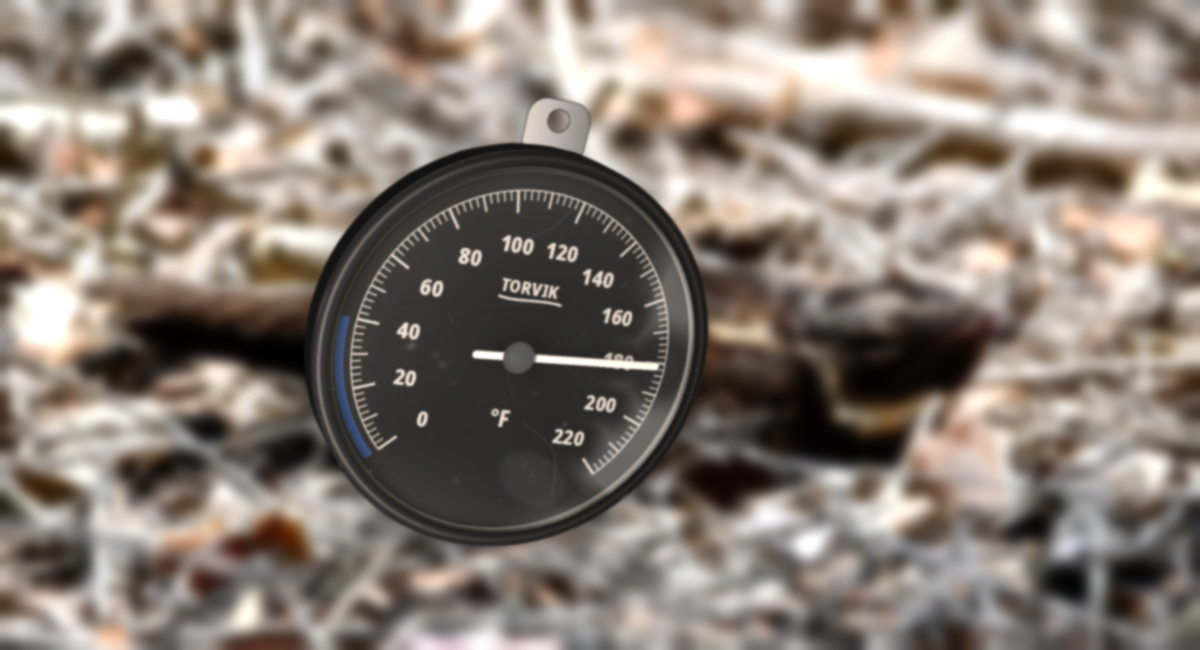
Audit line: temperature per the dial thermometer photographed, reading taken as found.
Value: 180 °F
